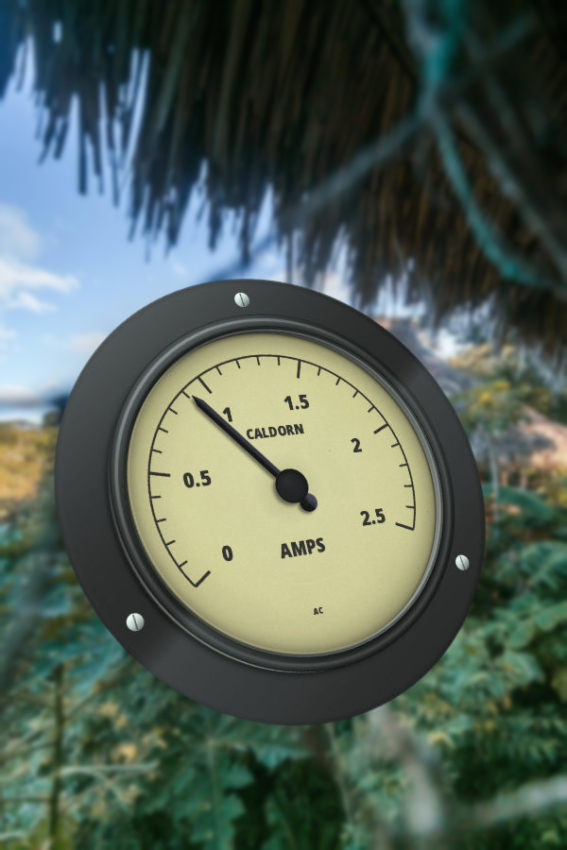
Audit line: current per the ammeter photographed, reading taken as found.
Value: 0.9 A
